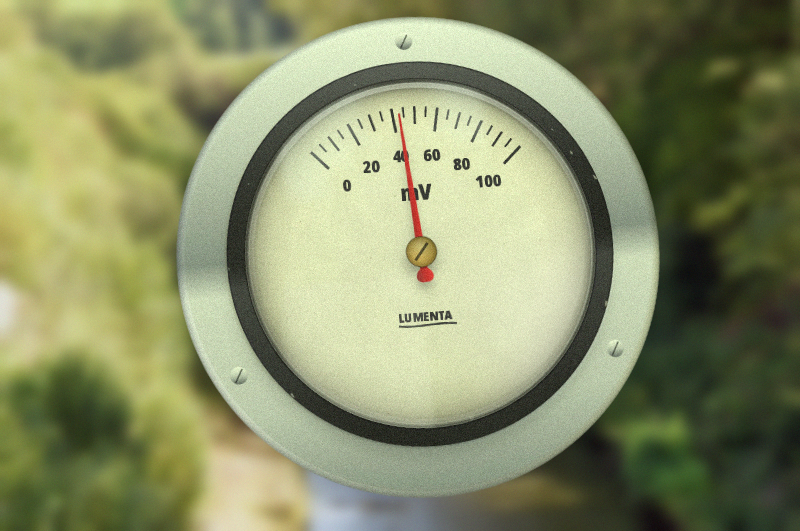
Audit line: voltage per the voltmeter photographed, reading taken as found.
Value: 42.5 mV
